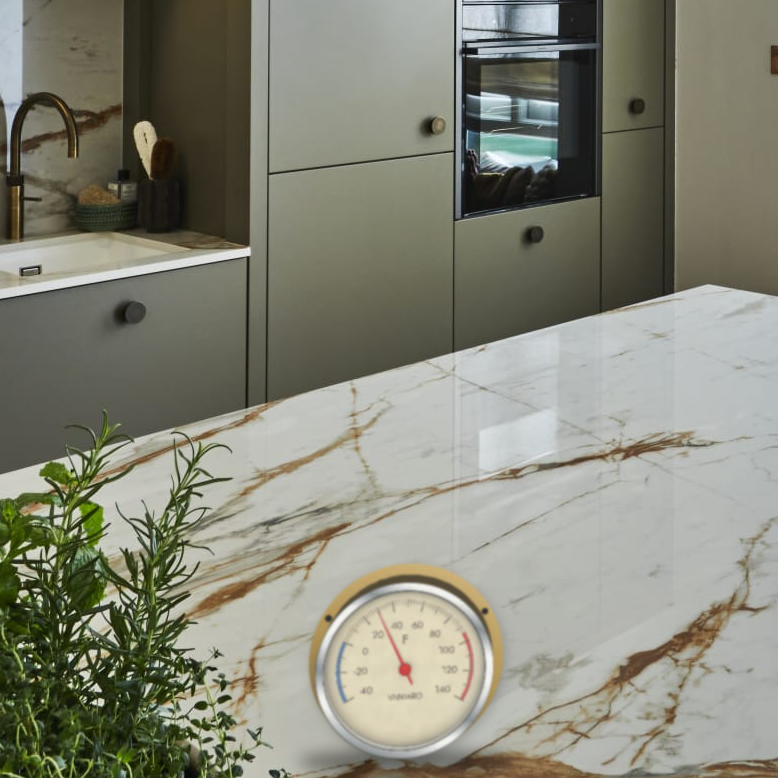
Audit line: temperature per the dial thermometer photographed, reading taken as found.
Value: 30 °F
